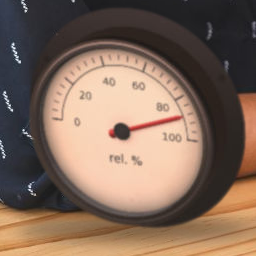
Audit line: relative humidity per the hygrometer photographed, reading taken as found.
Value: 88 %
